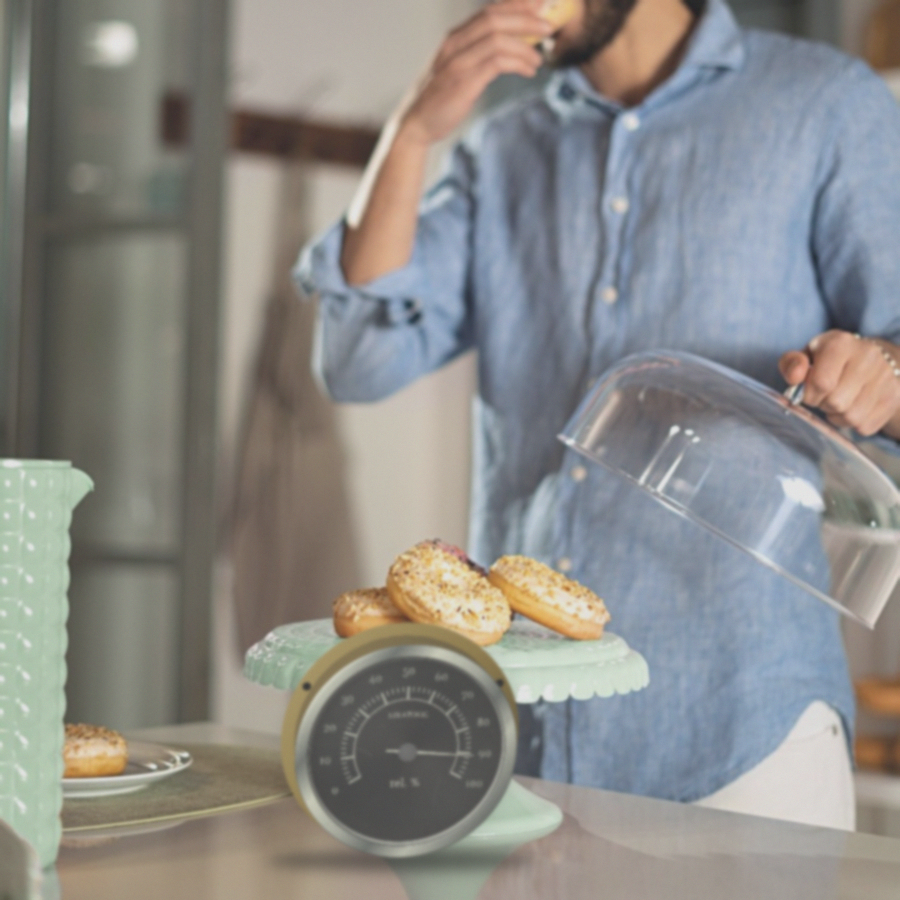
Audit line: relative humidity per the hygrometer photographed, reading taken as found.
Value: 90 %
